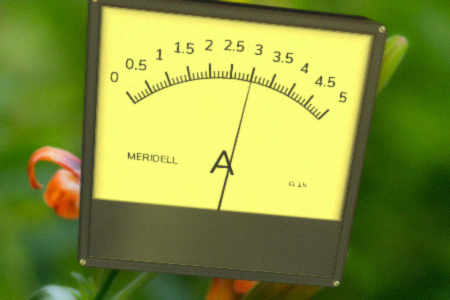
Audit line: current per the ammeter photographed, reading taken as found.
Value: 3 A
